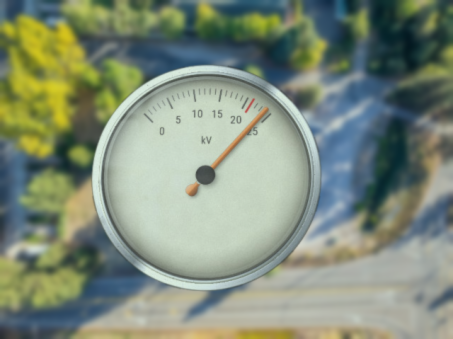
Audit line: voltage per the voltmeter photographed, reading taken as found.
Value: 24 kV
